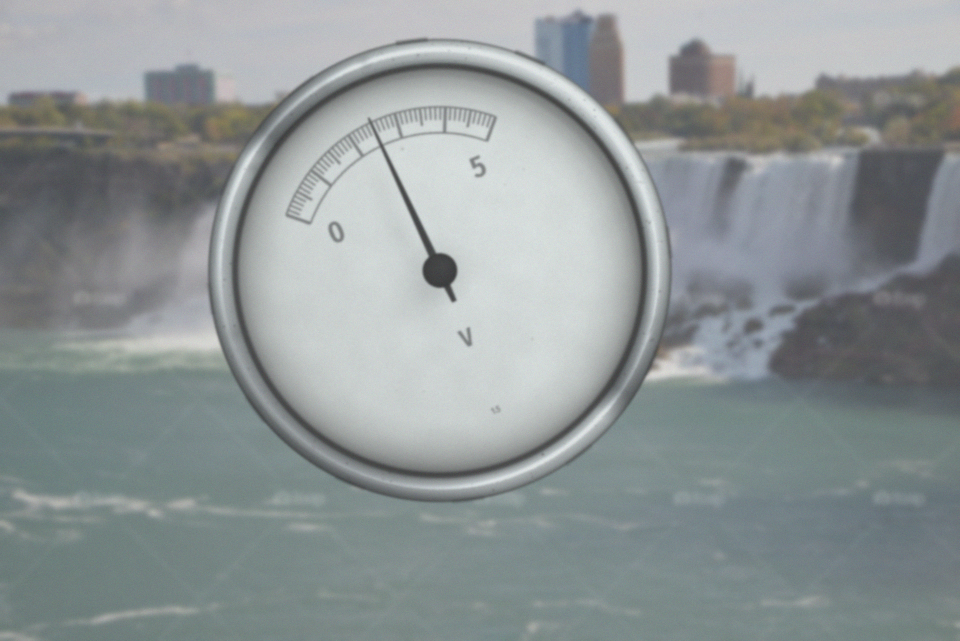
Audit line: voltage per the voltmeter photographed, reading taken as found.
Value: 2.5 V
